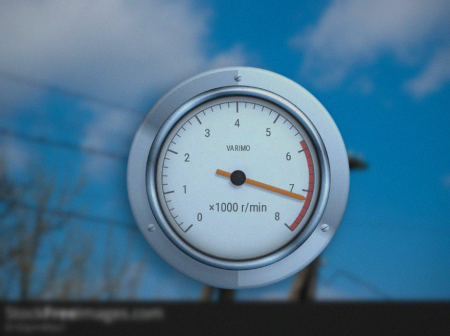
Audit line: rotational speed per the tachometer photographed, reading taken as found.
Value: 7200 rpm
